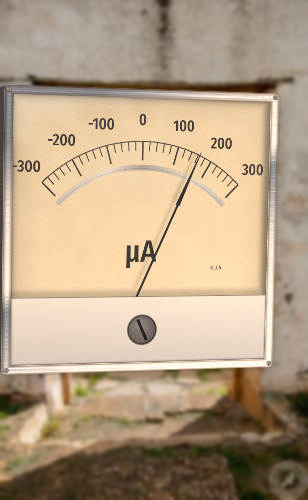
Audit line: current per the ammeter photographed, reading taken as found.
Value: 160 µA
